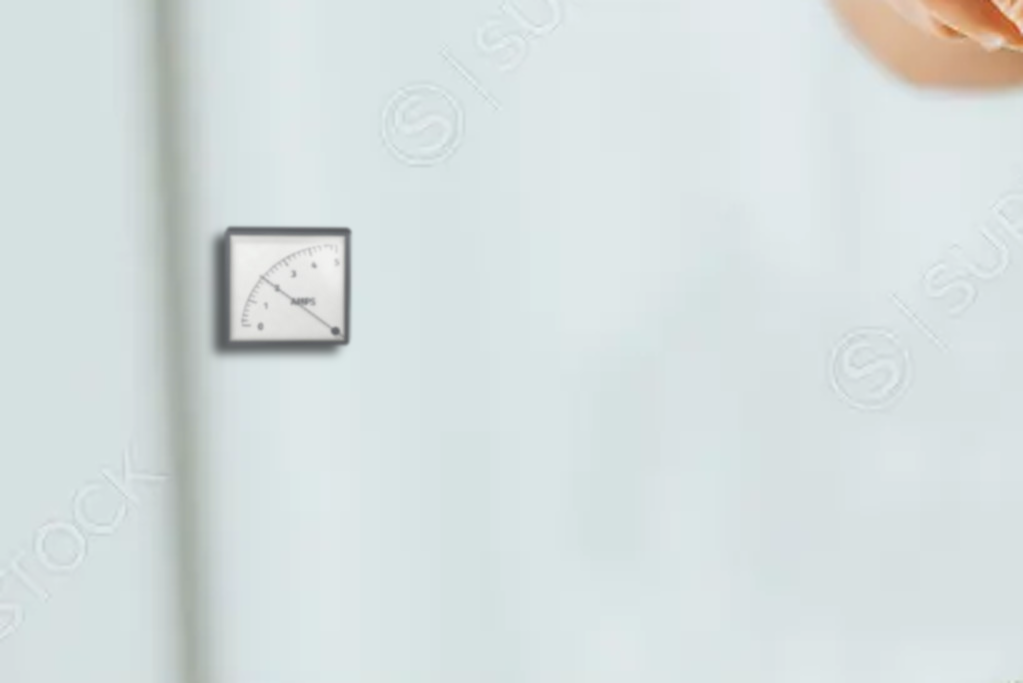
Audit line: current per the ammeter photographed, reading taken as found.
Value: 2 A
